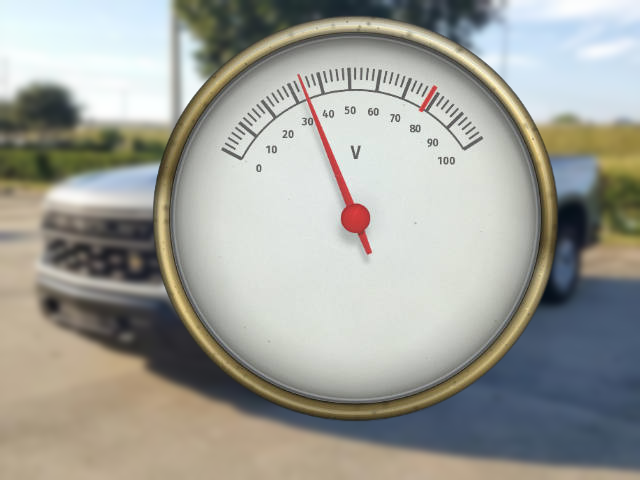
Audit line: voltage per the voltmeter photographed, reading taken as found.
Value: 34 V
